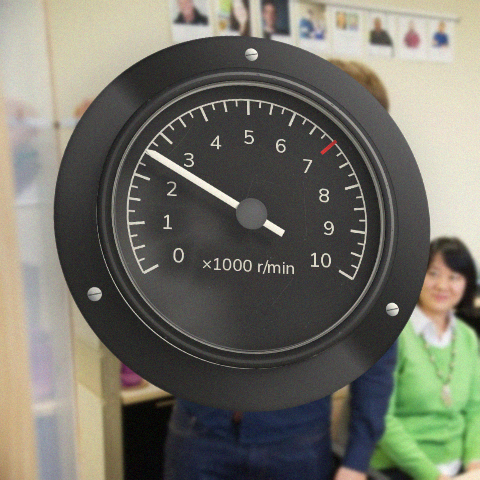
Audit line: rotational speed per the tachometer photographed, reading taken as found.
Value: 2500 rpm
